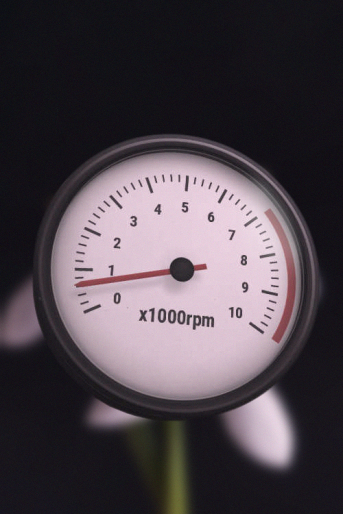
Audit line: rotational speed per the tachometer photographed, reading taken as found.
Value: 600 rpm
